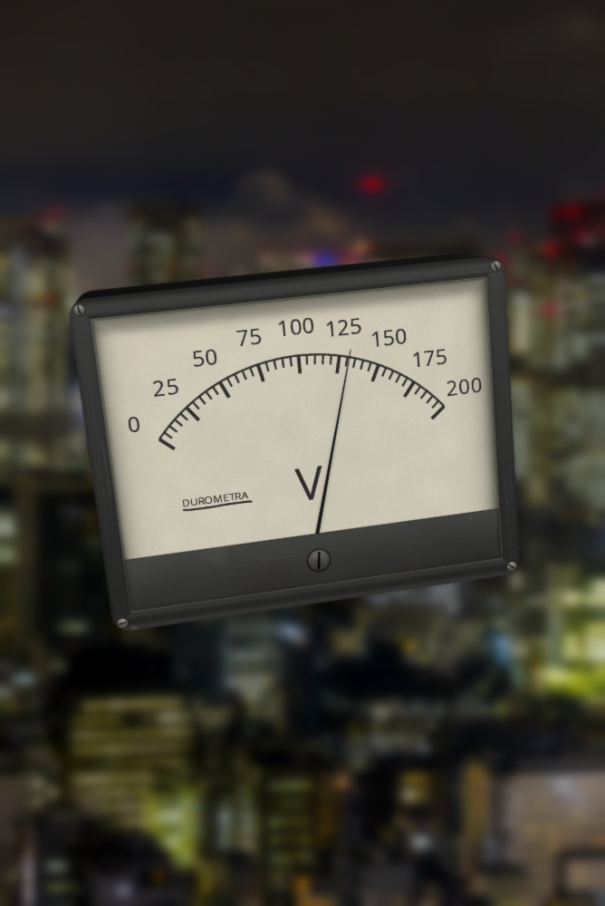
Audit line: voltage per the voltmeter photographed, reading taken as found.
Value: 130 V
